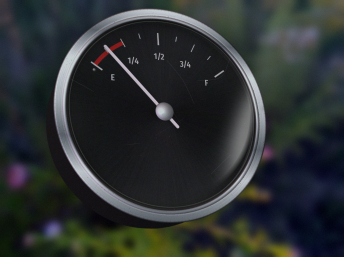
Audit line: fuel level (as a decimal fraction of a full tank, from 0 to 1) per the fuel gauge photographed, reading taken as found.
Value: 0.125
